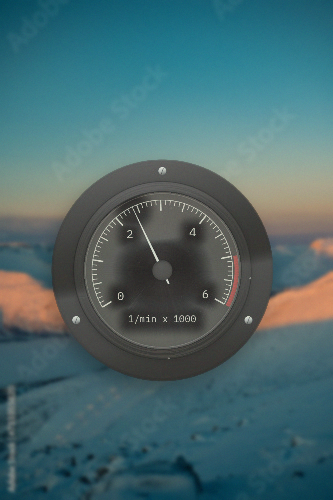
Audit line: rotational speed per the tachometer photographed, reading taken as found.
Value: 2400 rpm
